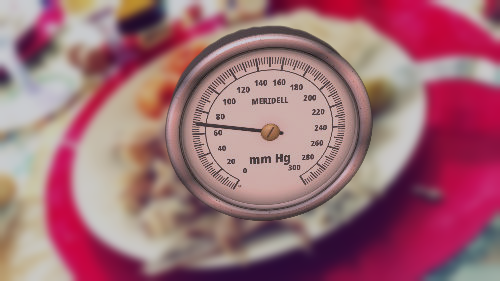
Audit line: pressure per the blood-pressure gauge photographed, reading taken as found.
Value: 70 mmHg
